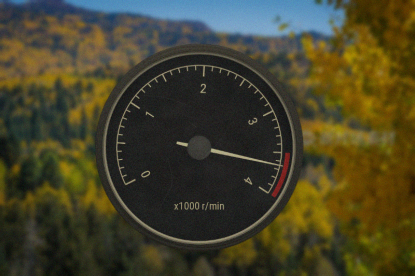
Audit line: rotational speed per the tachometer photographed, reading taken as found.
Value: 3650 rpm
